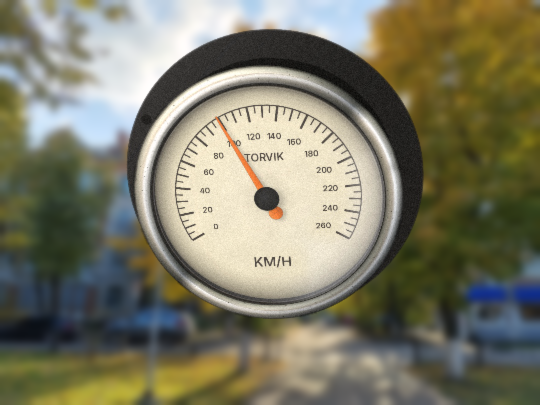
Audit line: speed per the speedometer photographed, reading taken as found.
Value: 100 km/h
